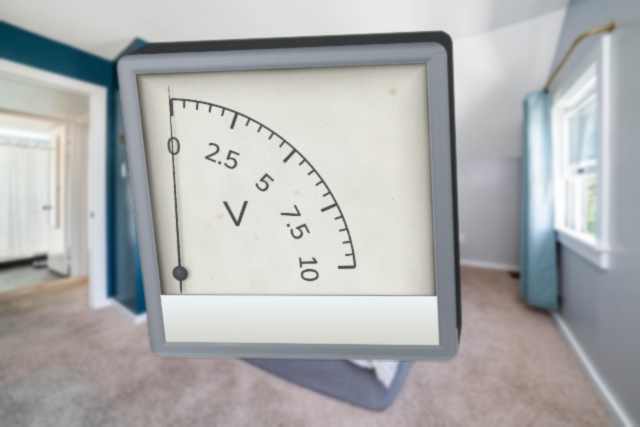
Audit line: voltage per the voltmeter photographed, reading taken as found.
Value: 0 V
